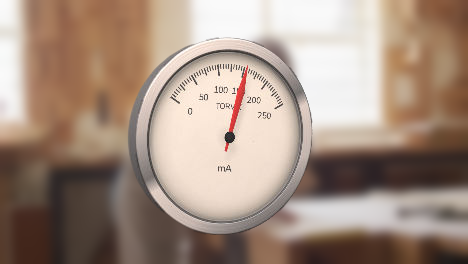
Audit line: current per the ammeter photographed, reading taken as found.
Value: 150 mA
